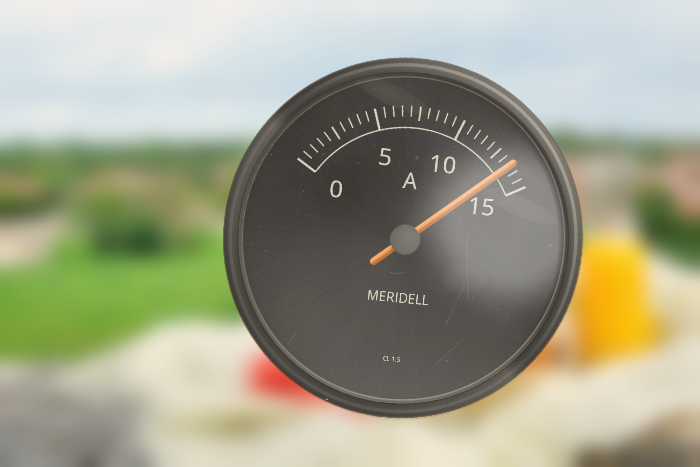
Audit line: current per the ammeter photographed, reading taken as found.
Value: 13.5 A
